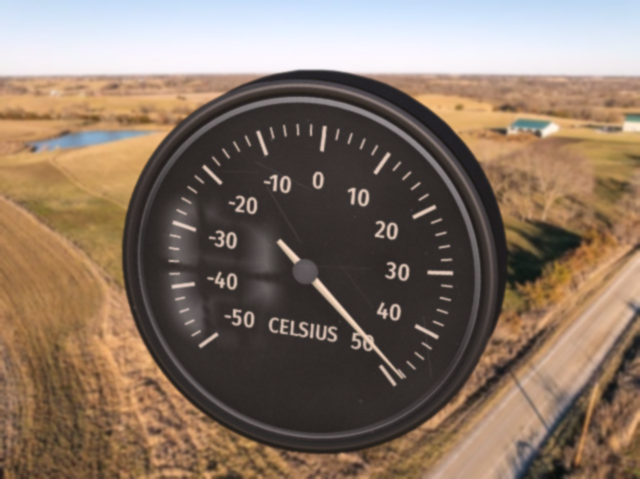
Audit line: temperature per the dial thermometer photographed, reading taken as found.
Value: 48 °C
